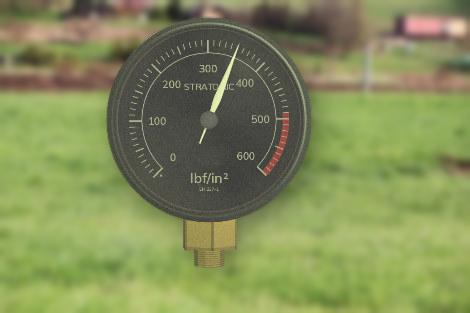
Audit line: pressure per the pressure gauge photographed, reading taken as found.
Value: 350 psi
